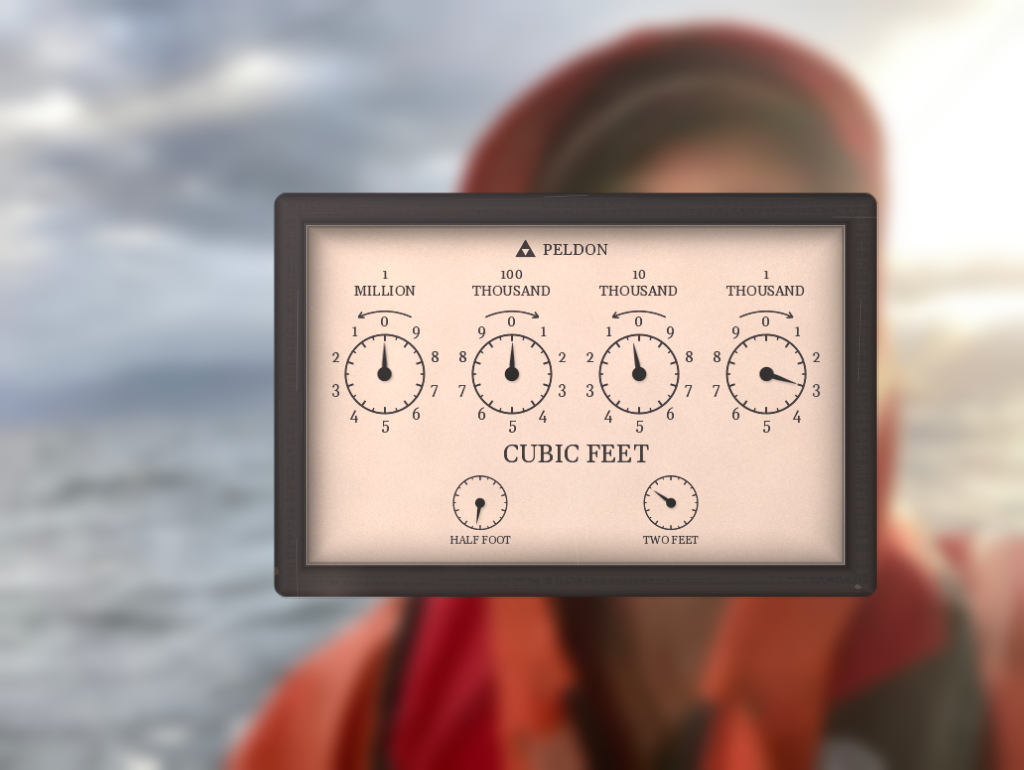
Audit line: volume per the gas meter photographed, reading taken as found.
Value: 300 ft³
